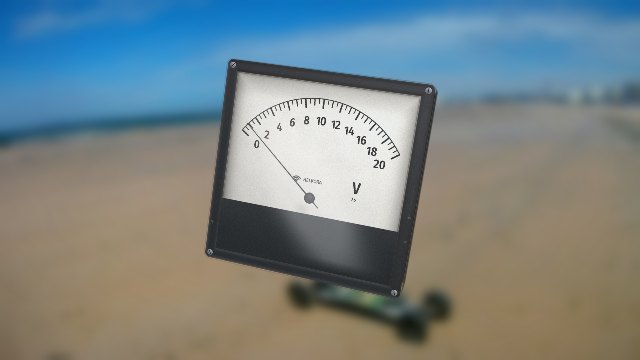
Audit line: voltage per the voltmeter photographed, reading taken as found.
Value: 1 V
